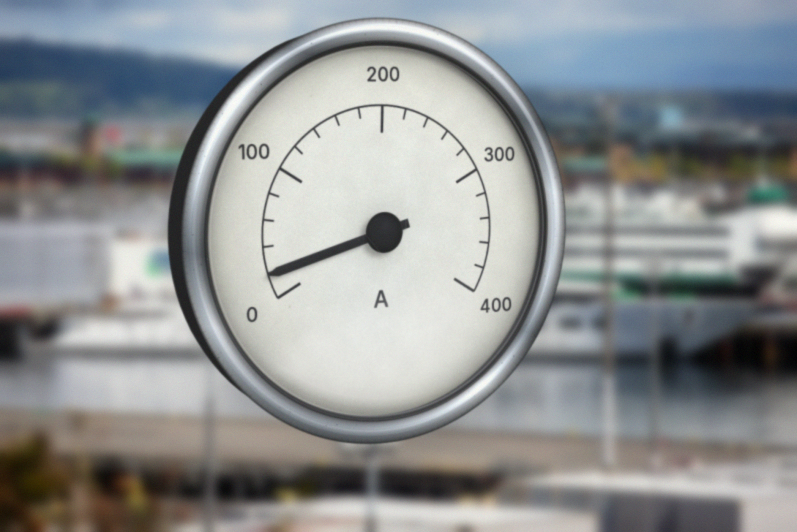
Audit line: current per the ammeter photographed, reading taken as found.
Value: 20 A
